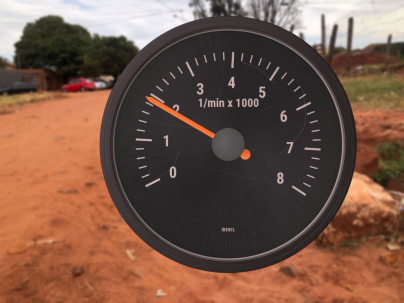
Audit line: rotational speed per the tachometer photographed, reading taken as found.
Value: 1900 rpm
